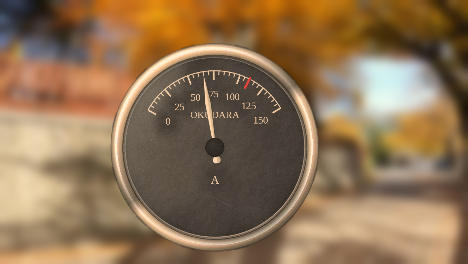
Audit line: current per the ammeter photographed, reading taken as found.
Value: 65 A
